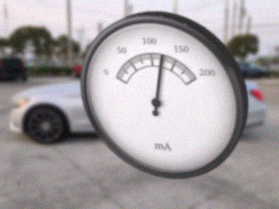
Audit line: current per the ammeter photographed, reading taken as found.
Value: 125 mA
